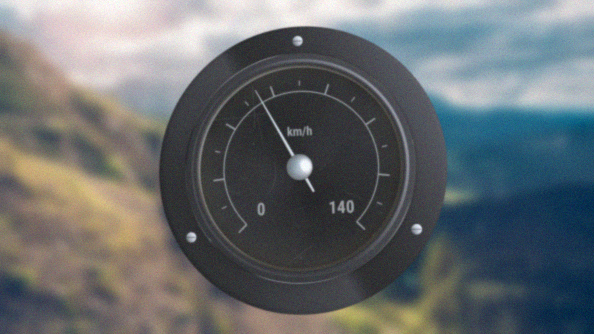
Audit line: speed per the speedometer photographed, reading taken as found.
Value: 55 km/h
